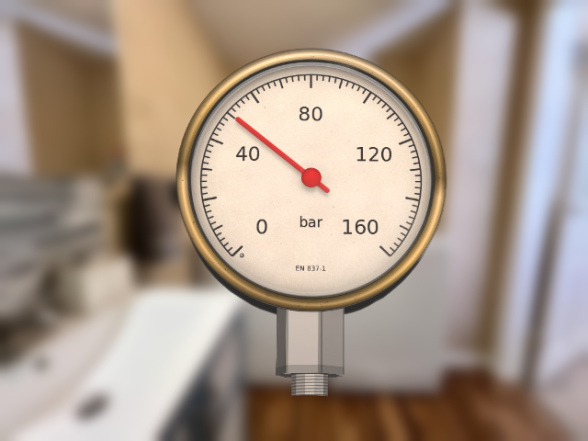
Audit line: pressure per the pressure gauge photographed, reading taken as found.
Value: 50 bar
